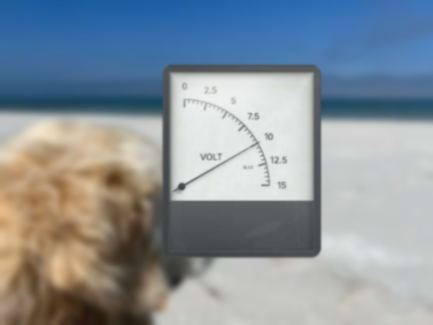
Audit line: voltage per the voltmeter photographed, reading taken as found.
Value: 10 V
